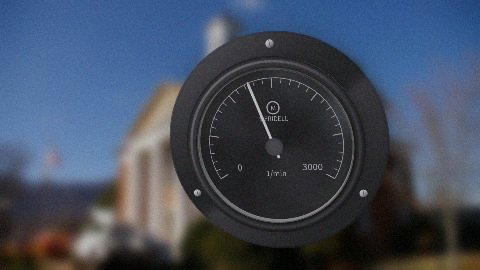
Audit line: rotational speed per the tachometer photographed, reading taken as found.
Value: 1250 rpm
